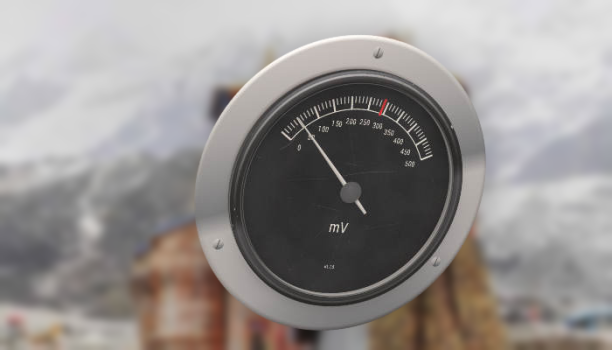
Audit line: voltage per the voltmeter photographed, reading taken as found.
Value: 50 mV
